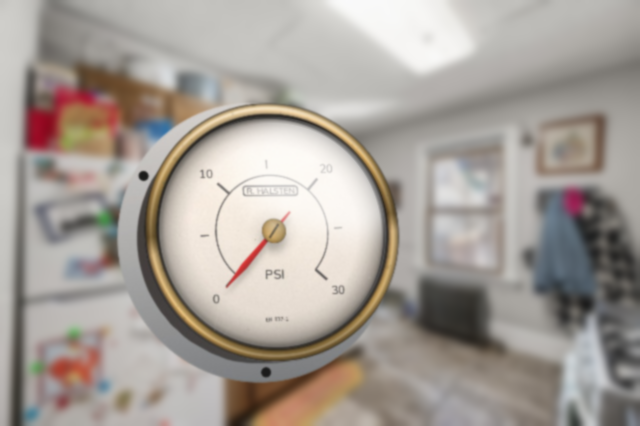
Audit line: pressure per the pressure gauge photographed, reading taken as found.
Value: 0 psi
